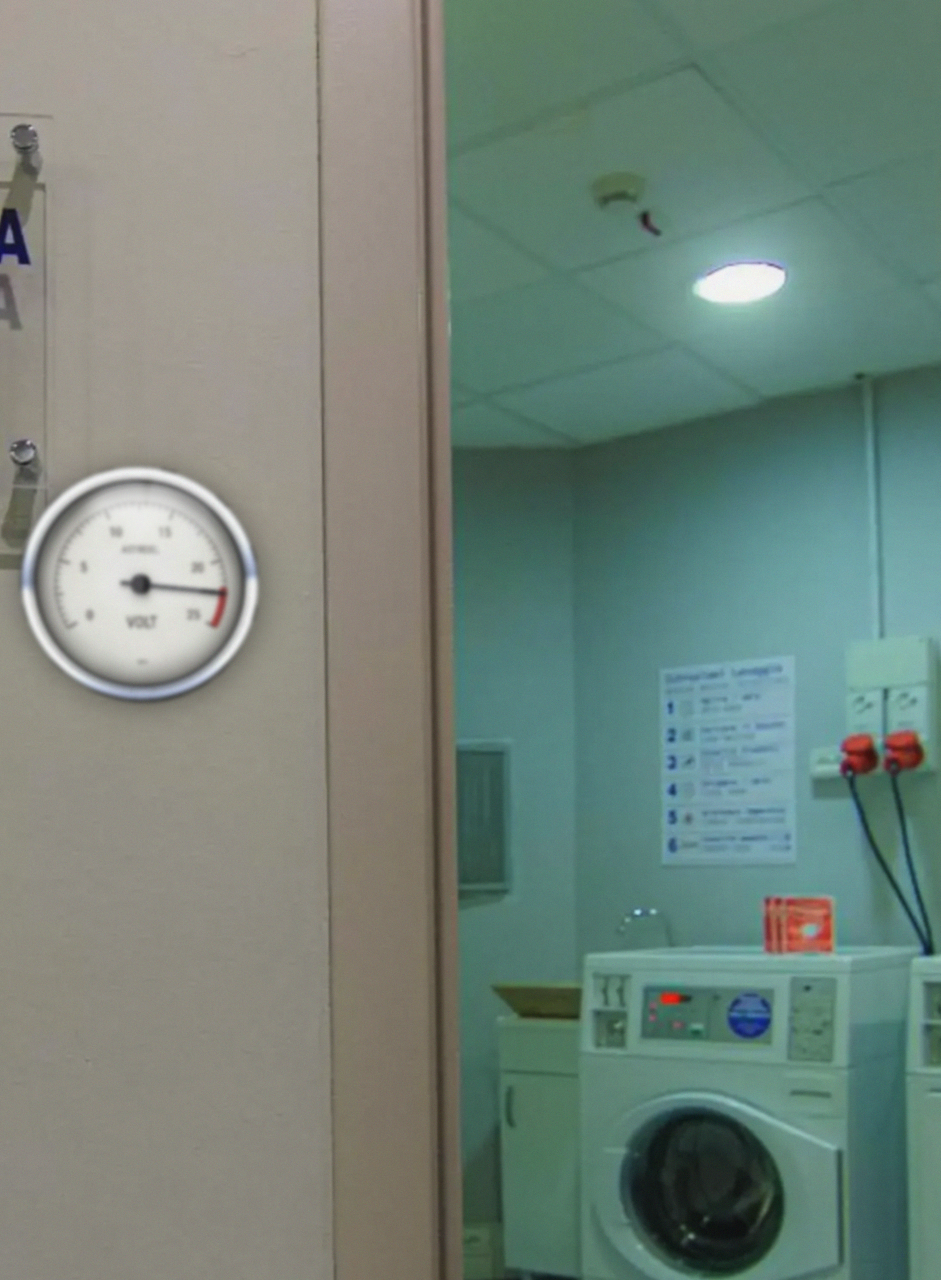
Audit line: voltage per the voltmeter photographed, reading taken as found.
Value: 22.5 V
